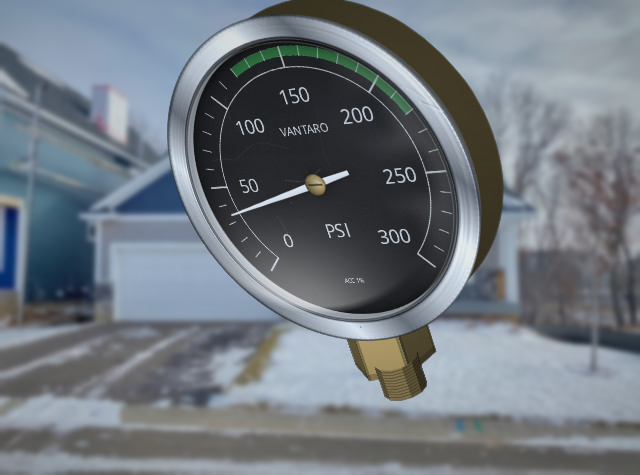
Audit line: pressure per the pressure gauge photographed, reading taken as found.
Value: 35 psi
